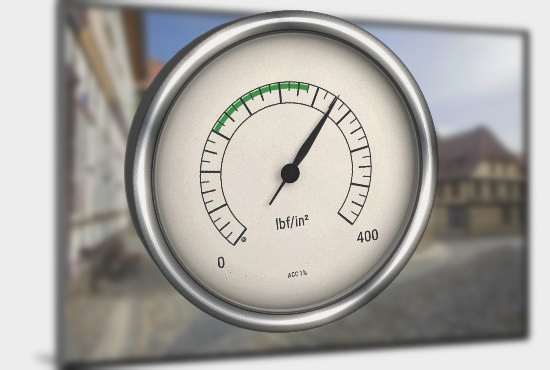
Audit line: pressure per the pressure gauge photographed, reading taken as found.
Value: 260 psi
